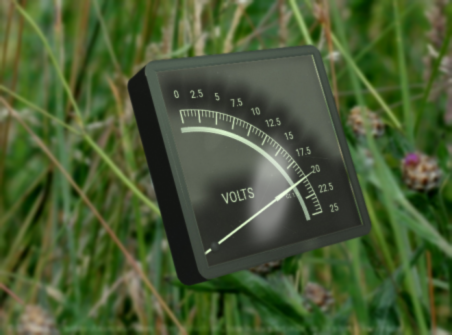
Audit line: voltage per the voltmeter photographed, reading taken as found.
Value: 20 V
